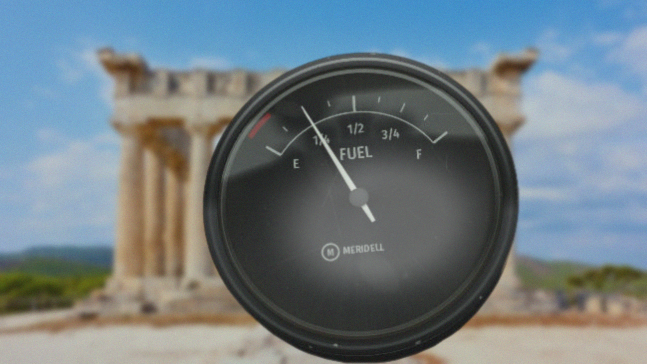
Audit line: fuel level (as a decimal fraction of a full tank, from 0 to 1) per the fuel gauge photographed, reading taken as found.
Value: 0.25
